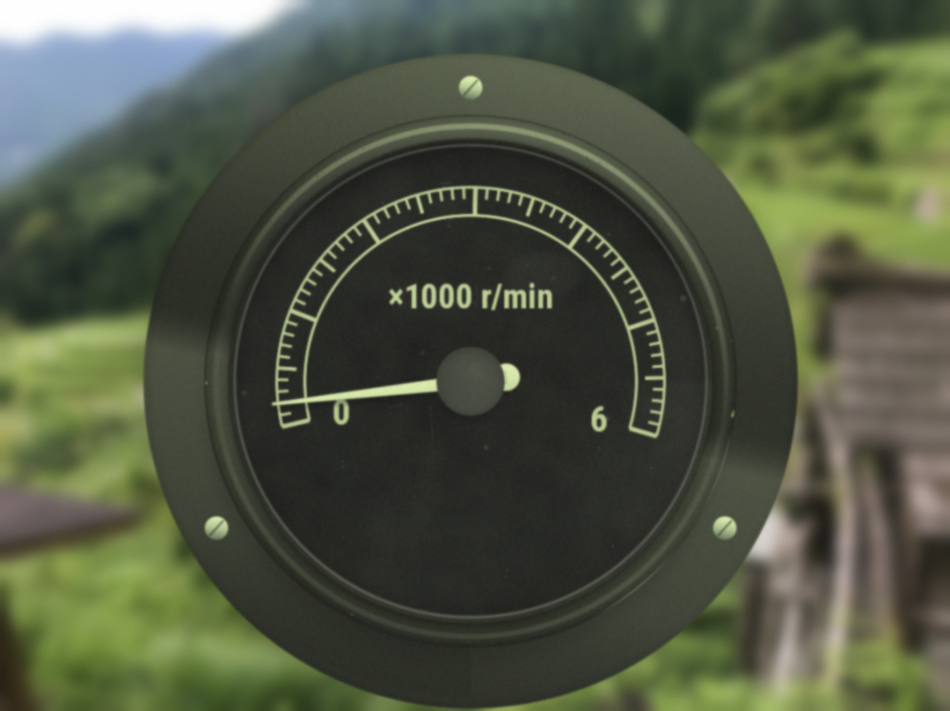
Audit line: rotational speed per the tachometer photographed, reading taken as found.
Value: 200 rpm
